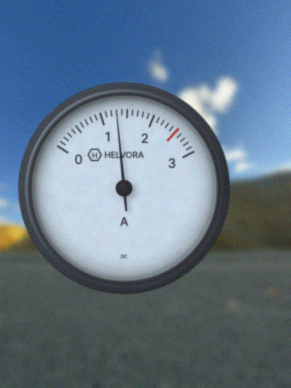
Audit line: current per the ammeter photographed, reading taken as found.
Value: 1.3 A
